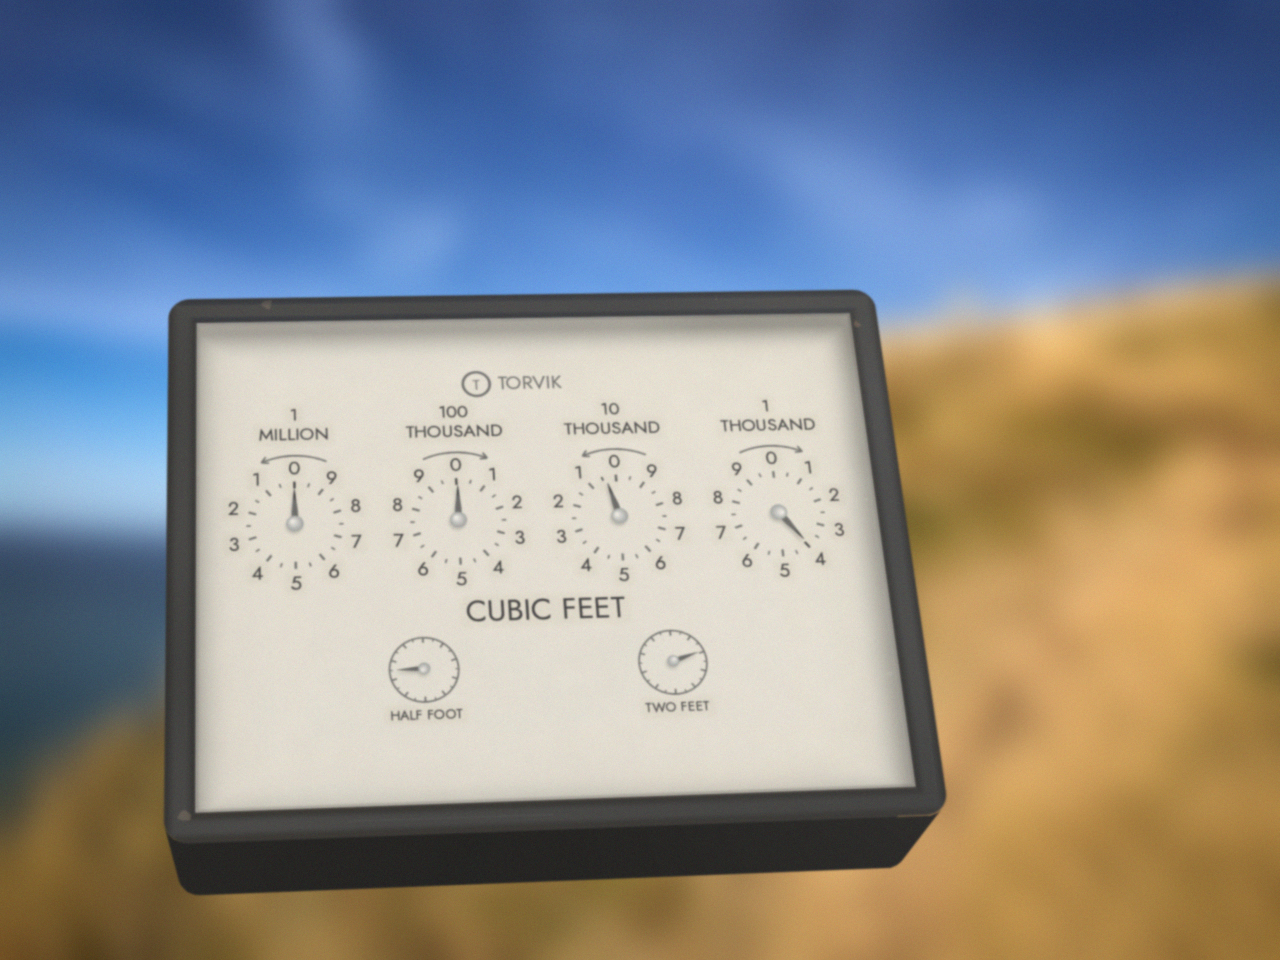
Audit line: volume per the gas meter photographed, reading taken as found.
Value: 400 ft³
